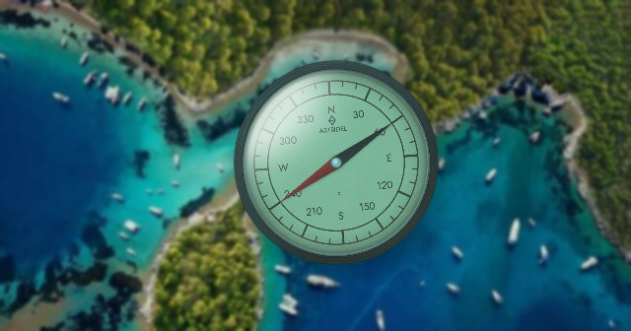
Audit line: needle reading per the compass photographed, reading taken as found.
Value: 240 °
